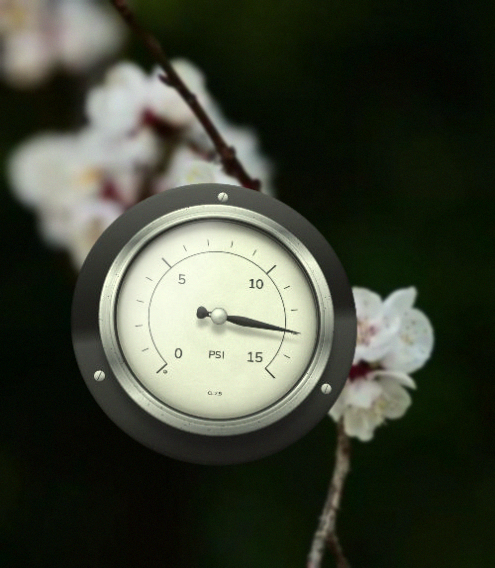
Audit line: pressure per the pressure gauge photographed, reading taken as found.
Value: 13 psi
